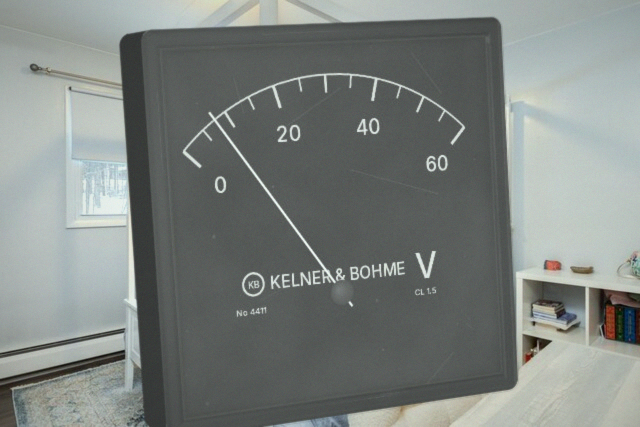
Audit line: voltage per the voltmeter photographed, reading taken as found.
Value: 7.5 V
